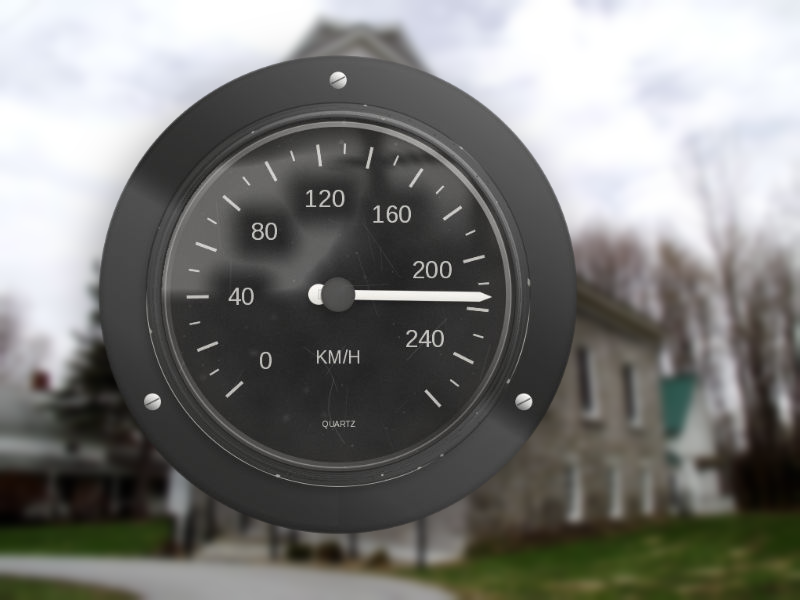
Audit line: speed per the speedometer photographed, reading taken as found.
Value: 215 km/h
